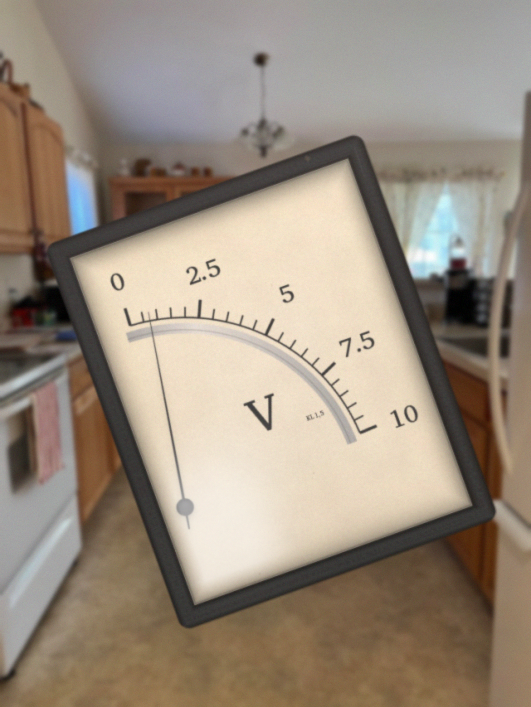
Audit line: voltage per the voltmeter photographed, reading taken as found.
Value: 0.75 V
